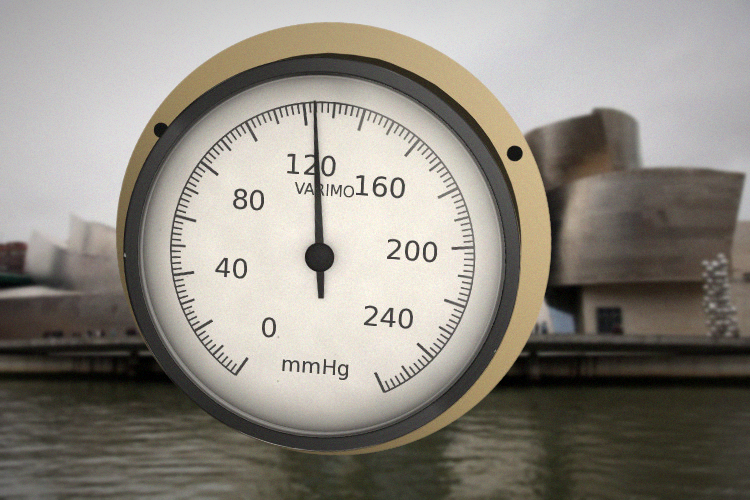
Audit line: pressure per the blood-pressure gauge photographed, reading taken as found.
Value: 124 mmHg
